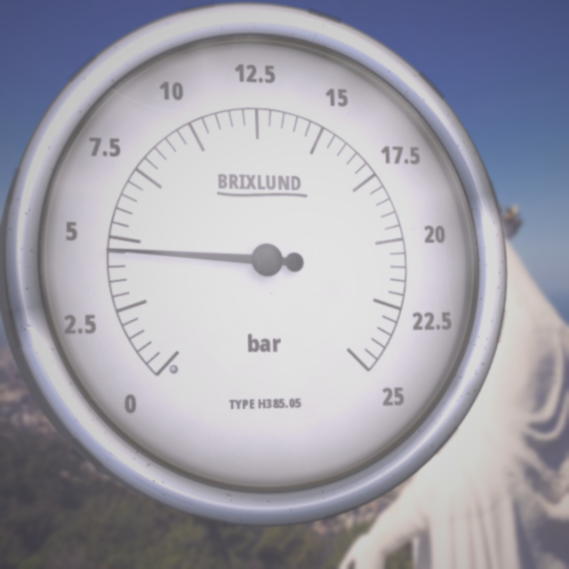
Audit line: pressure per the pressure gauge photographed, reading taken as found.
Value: 4.5 bar
